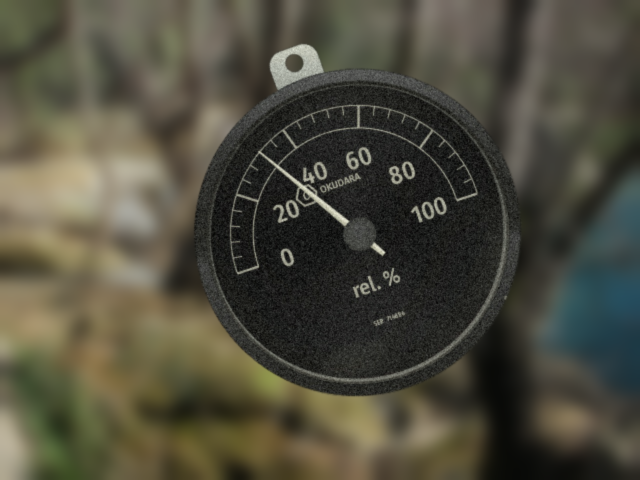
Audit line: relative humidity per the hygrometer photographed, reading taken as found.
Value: 32 %
